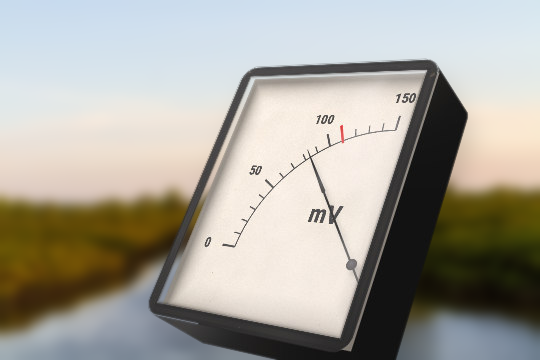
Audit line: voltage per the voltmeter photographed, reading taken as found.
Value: 85 mV
